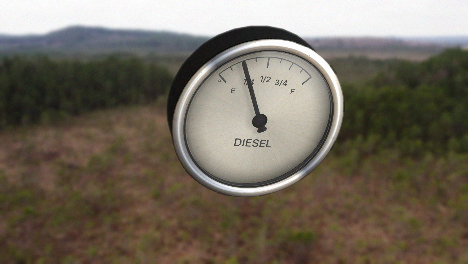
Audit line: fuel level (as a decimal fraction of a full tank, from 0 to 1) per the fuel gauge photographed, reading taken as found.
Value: 0.25
